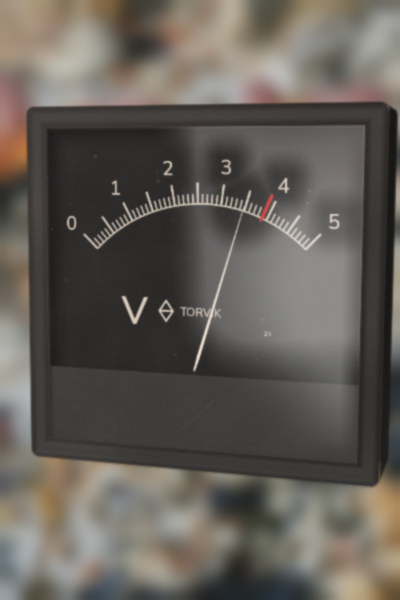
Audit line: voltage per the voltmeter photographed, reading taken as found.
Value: 3.5 V
